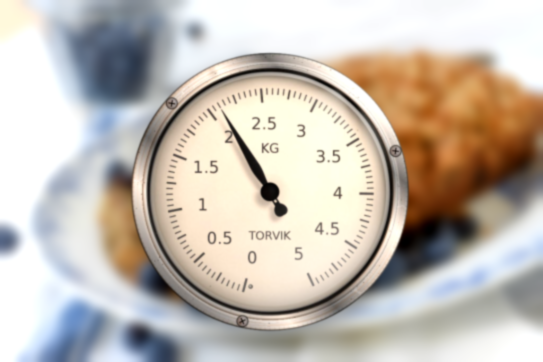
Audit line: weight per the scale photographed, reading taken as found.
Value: 2.1 kg
